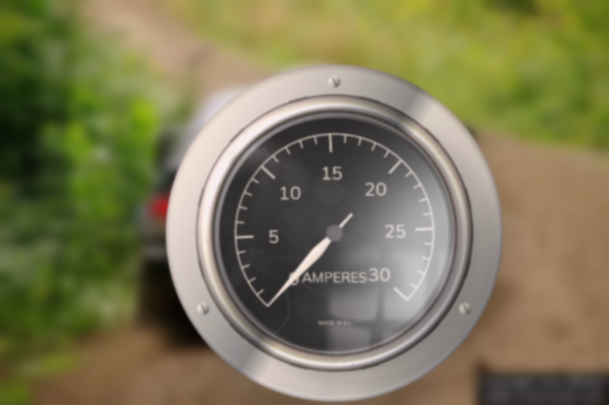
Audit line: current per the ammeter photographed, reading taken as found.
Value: 0 A
